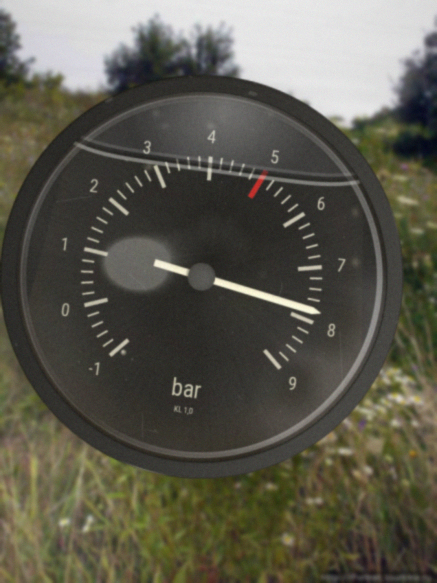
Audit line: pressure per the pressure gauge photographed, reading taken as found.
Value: 7.8 bar
